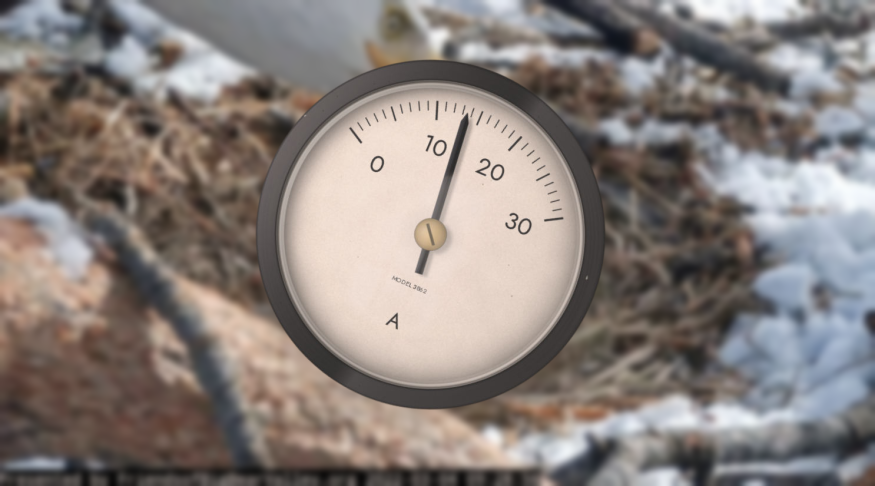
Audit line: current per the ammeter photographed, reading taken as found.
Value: 13.5 A
